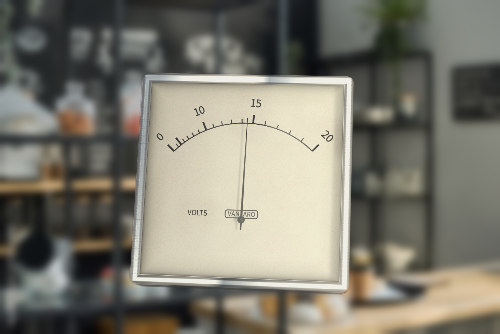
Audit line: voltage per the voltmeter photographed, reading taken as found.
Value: 14.5 V
